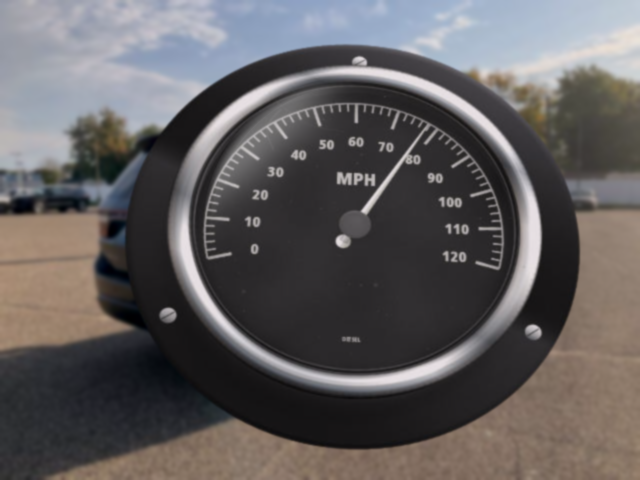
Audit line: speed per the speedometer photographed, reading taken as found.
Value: 78 mph
